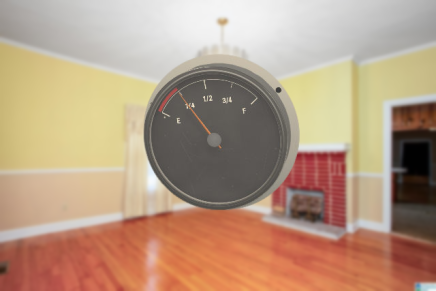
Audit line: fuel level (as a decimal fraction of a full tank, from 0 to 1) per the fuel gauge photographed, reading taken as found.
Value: 0.25
